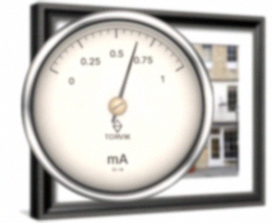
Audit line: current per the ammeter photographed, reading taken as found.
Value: 0.65 mA
